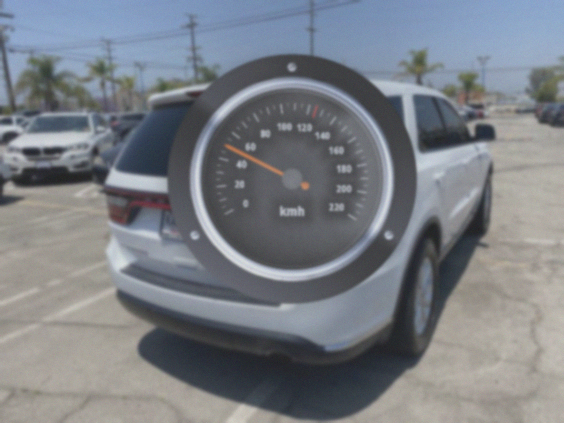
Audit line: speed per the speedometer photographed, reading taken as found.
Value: 50 km/h
